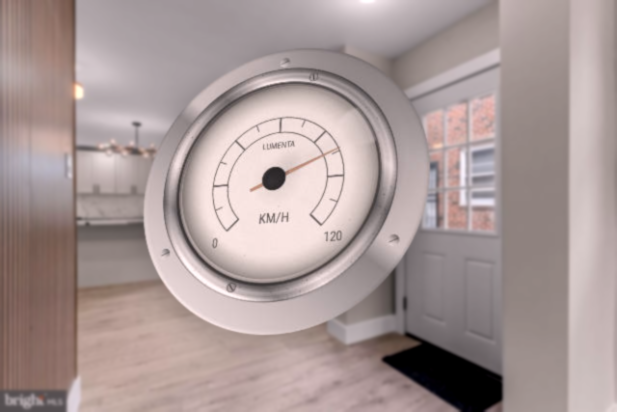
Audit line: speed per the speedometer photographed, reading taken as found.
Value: 90 km/h
